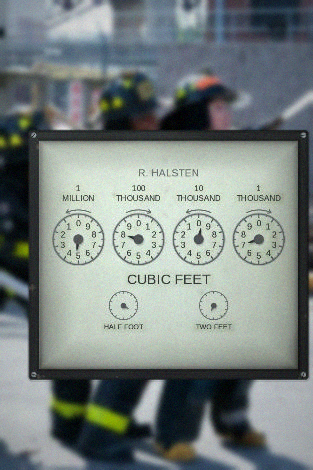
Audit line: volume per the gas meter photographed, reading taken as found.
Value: 479700 ft³
